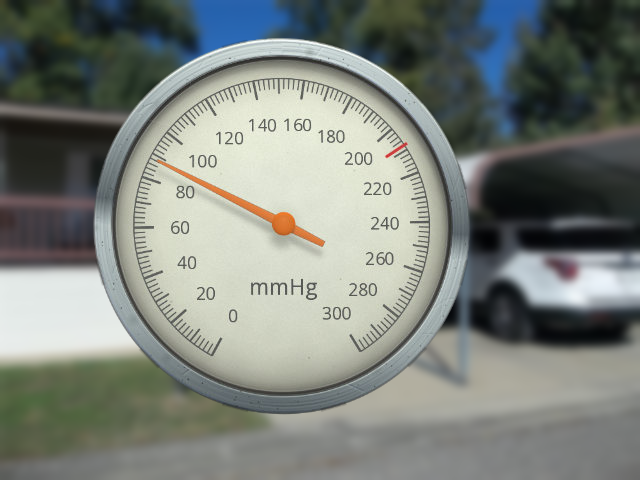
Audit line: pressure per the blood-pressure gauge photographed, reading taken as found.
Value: 88 mmHg
